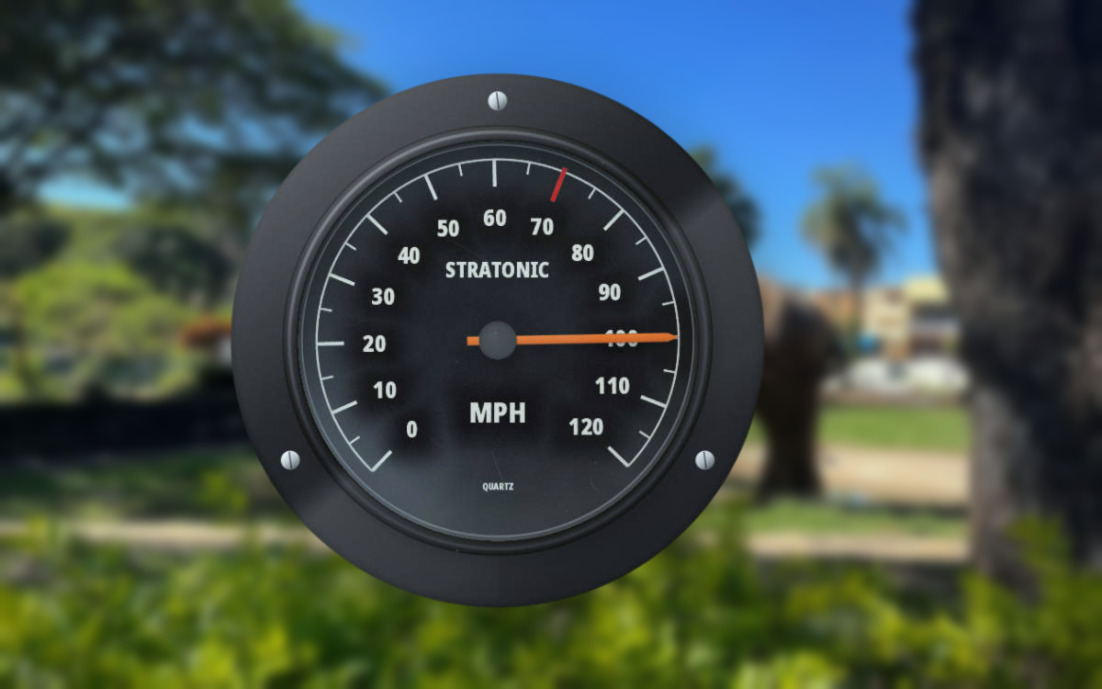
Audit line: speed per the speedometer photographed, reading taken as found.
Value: 100 mph
